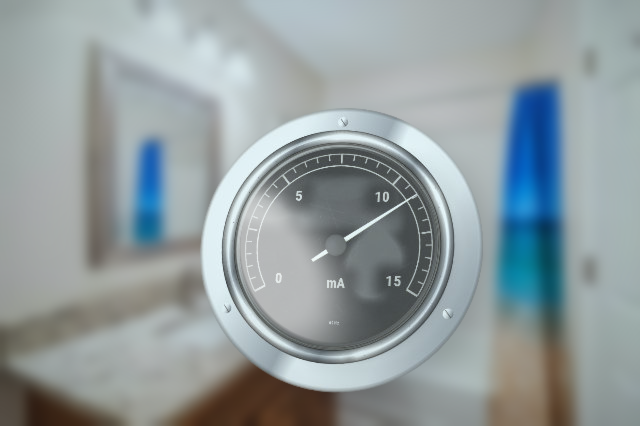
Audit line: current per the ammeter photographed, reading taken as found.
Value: 11 mA
